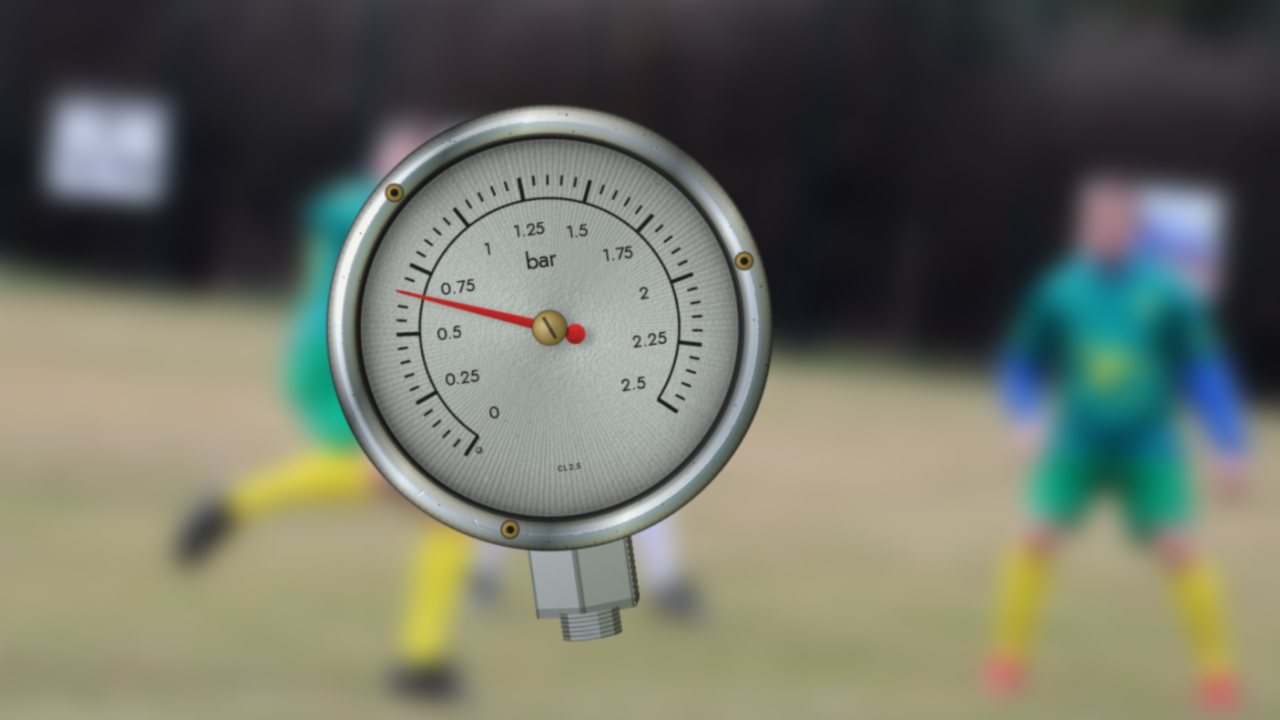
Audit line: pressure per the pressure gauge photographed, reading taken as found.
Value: 0.65 bar
